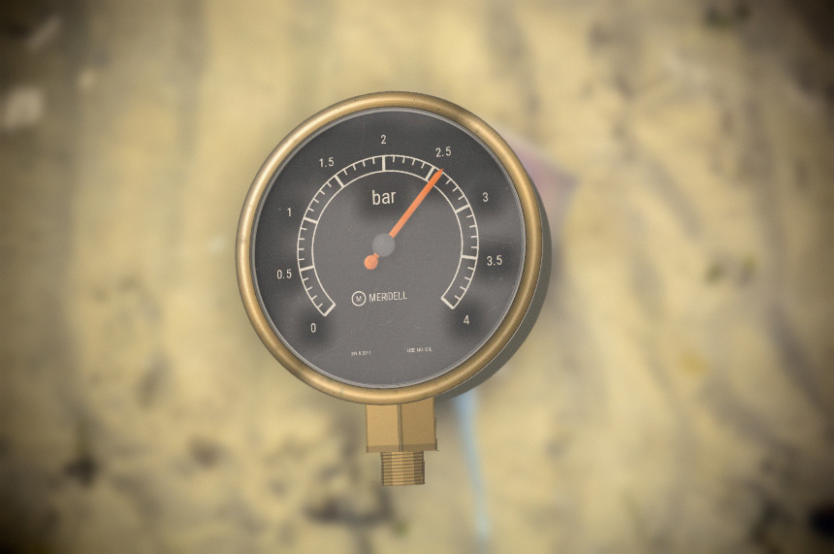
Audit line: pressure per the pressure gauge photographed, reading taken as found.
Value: 2.6 bar
